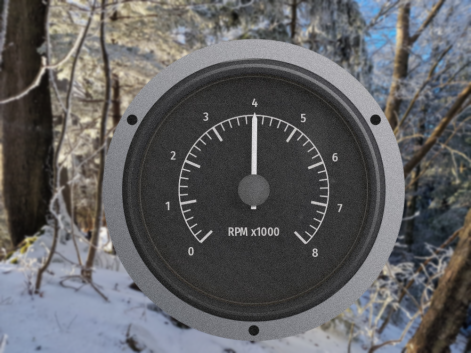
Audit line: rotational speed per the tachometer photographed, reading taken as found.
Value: 4000 rpm
